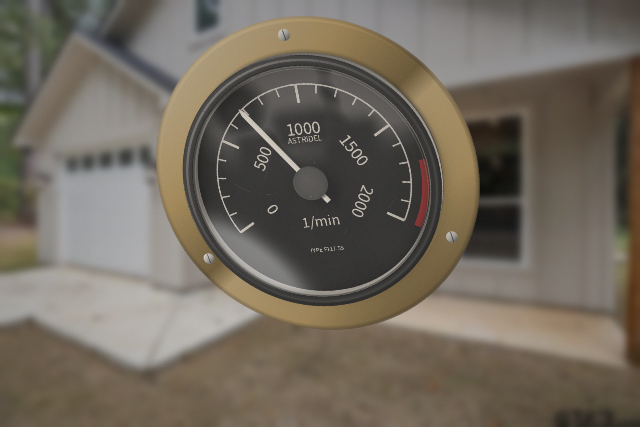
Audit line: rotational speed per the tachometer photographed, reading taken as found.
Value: 700 rpm
